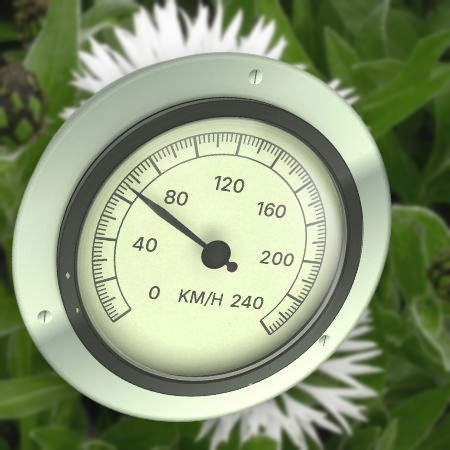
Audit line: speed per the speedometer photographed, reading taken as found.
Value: 66 km/h
